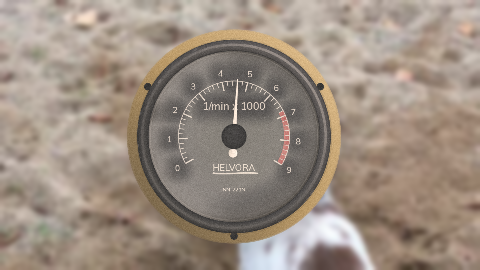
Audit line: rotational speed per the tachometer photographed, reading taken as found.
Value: 4600 rpm
